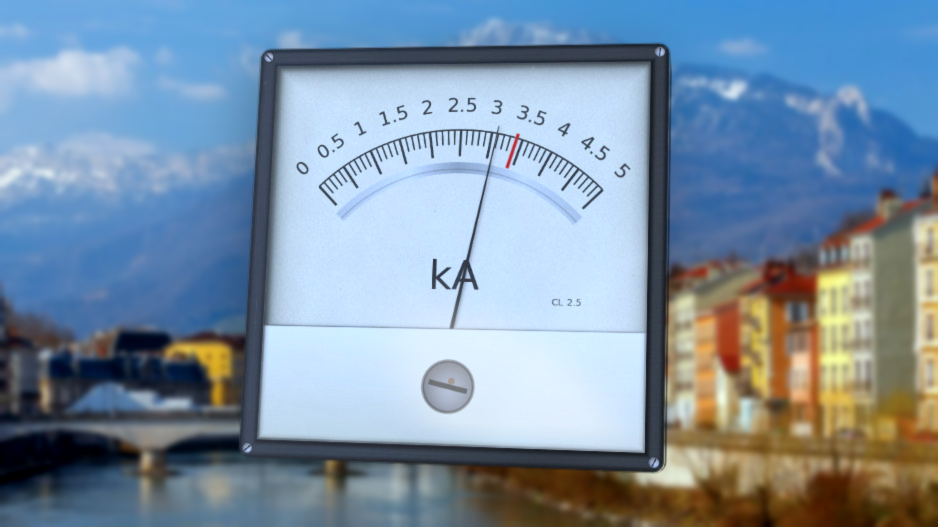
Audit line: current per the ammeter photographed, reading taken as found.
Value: 3.1 kA
